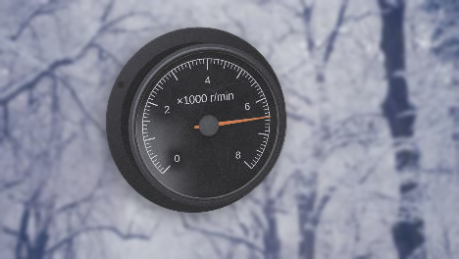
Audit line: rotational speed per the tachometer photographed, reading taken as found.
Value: 6500 rpm
